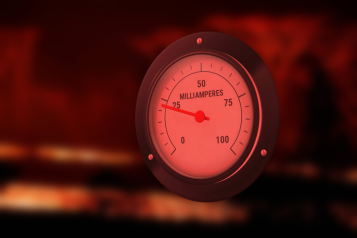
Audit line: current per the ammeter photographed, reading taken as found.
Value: 22.5 mA
